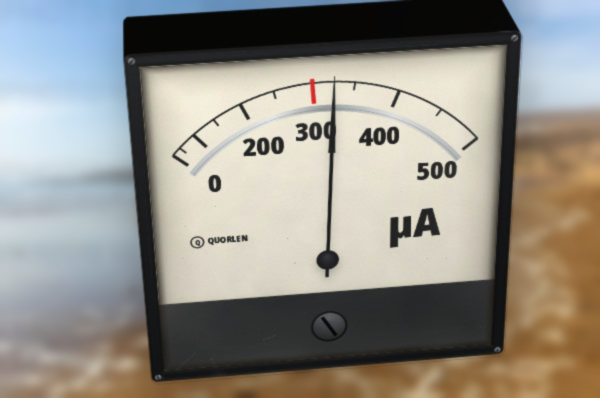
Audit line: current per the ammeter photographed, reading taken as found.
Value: 325 µA
